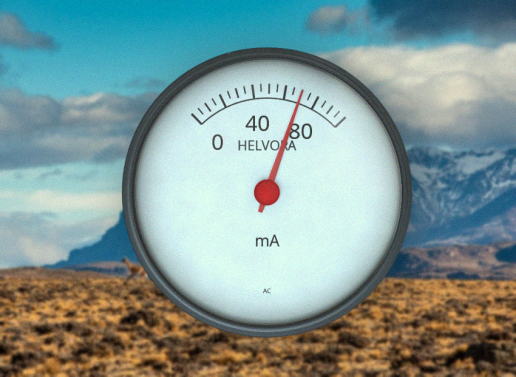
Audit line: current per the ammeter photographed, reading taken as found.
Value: 70 mA
